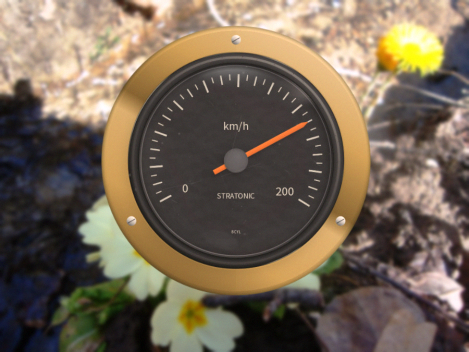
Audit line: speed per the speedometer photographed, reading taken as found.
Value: 150 km/h
